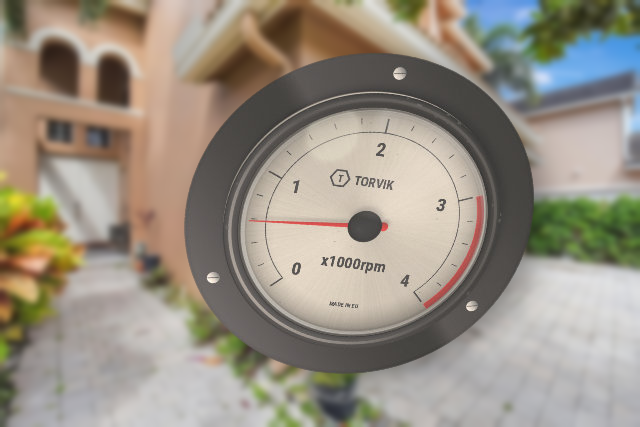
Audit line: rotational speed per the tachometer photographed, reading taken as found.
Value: 600 rpm
